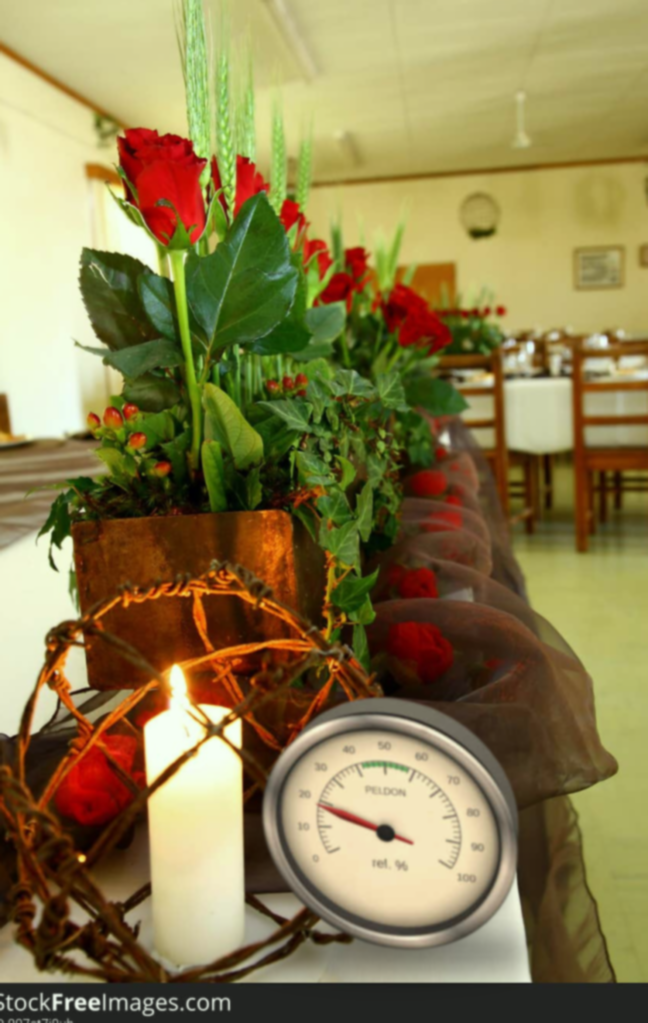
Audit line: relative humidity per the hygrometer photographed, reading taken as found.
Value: 20 %
